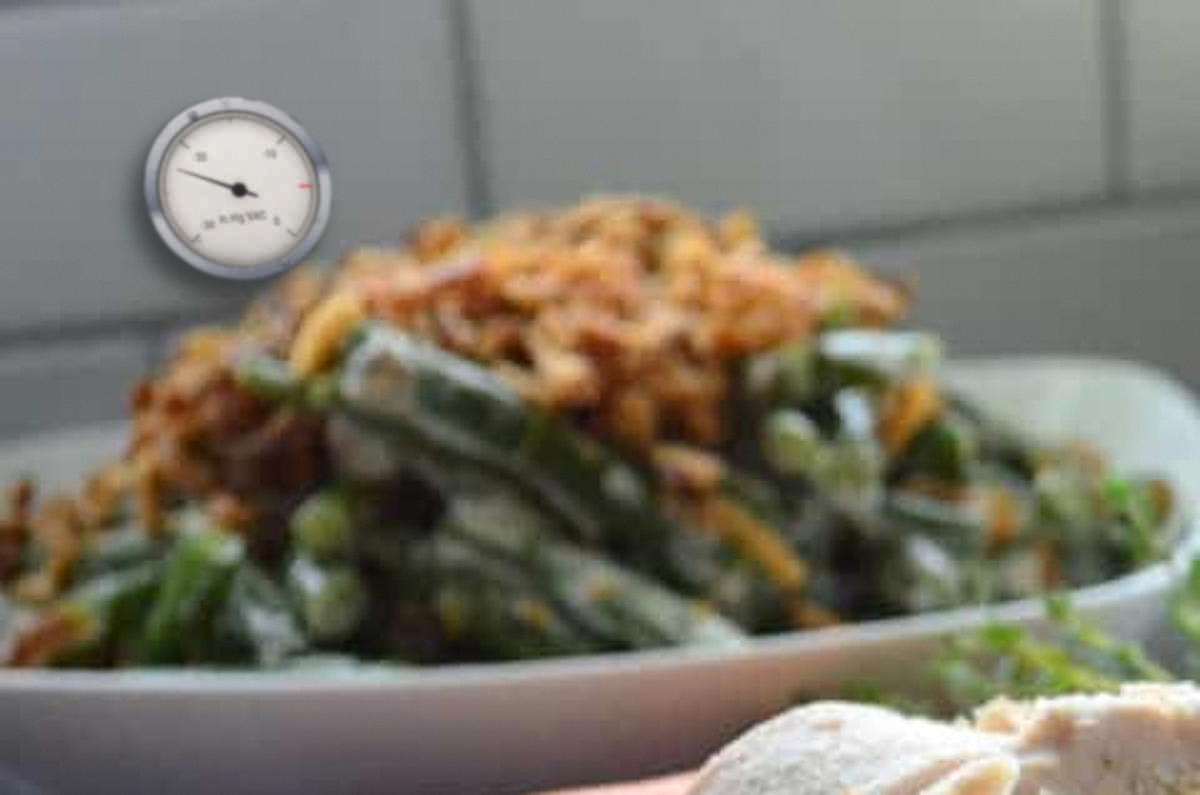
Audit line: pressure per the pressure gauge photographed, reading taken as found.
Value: -22.5 inHg
